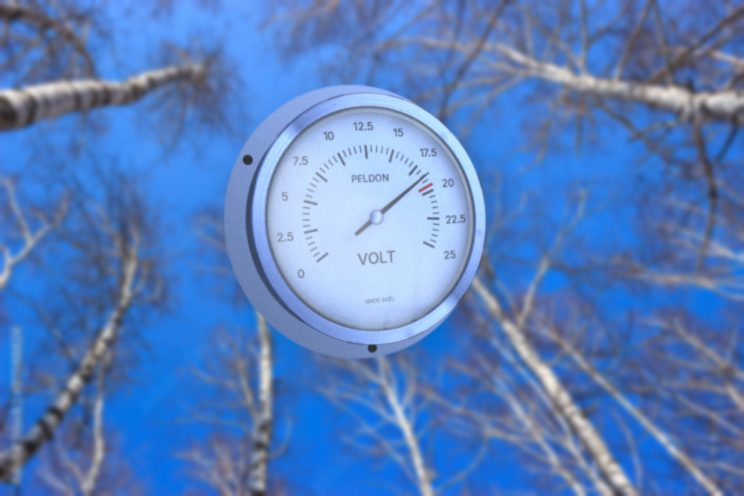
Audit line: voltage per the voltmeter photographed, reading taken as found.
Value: 18.5 V
